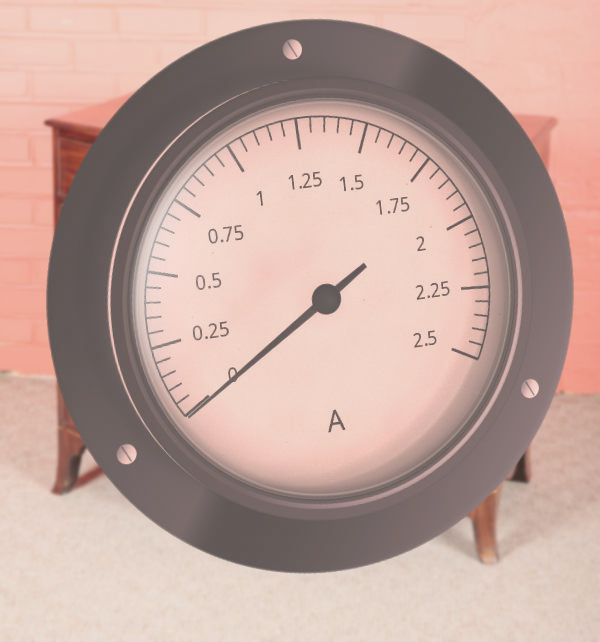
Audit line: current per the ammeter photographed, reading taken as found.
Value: 0 A
